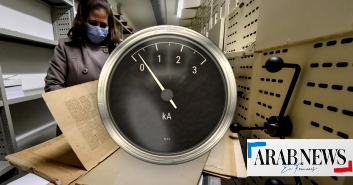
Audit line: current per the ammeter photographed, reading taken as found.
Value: 0.25 kA
